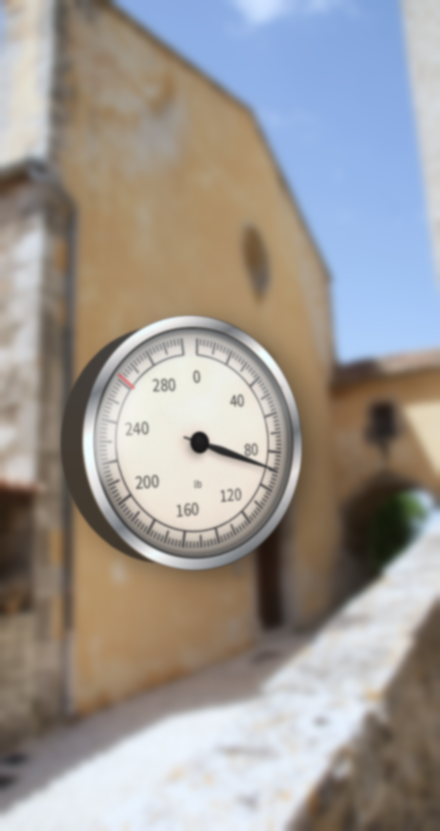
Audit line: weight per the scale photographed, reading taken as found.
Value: 90 lb
